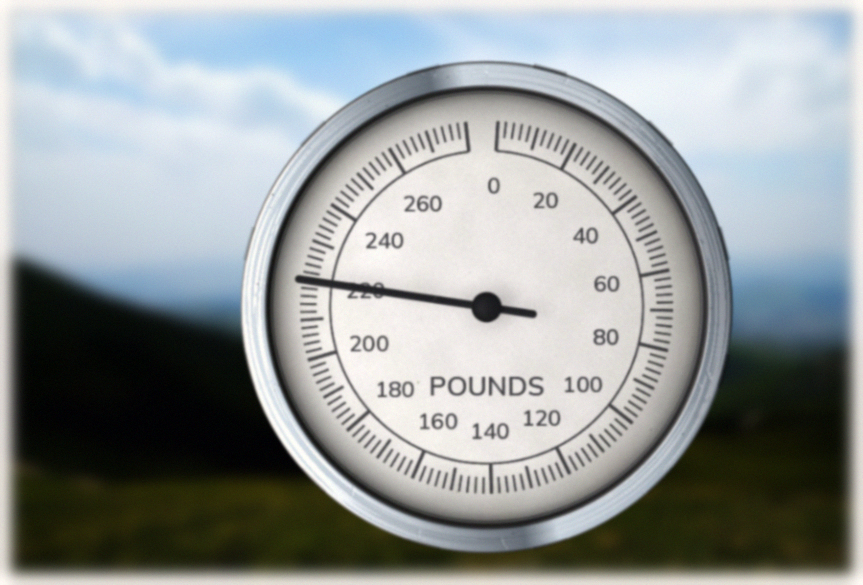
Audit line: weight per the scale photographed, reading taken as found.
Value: 220 lb
